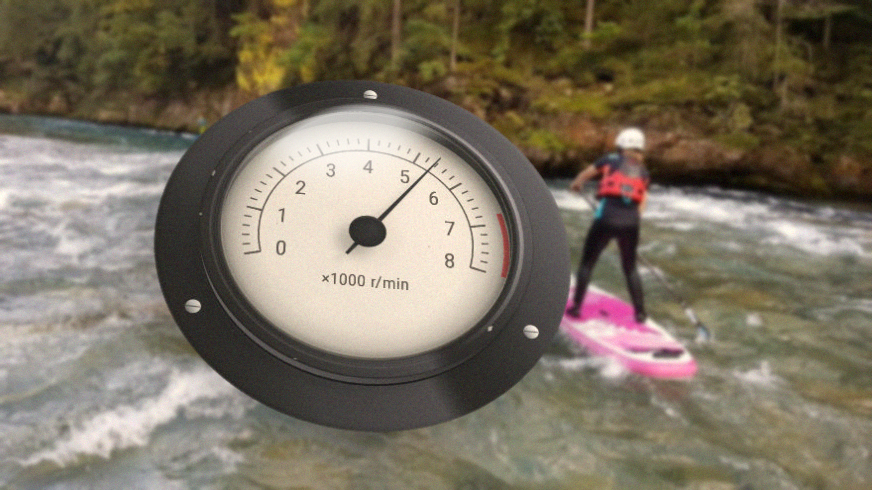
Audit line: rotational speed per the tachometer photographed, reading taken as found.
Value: 5400 rpm
